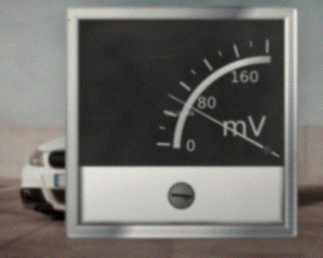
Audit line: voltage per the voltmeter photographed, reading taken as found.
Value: 60 mV
